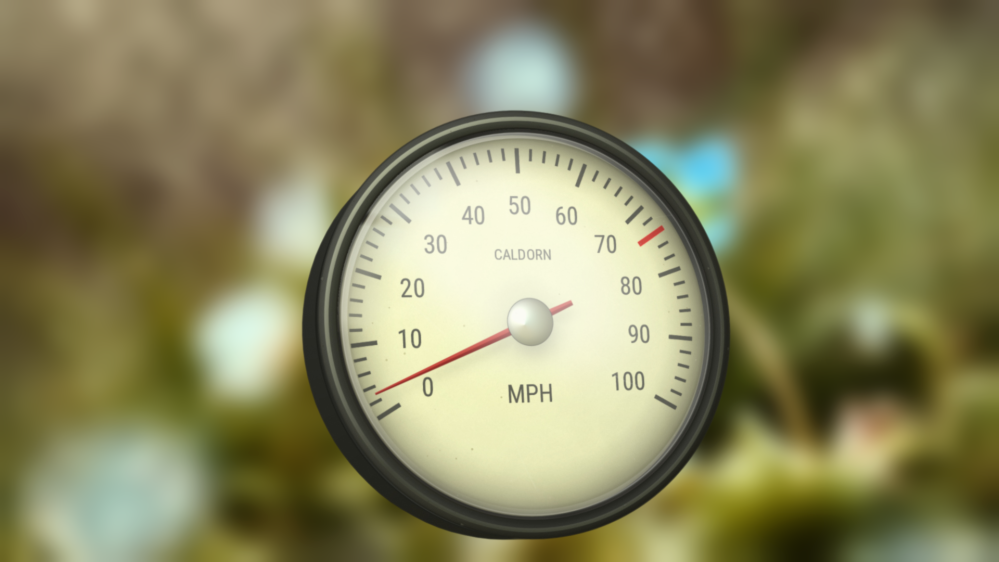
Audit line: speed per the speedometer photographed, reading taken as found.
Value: 3 mph
